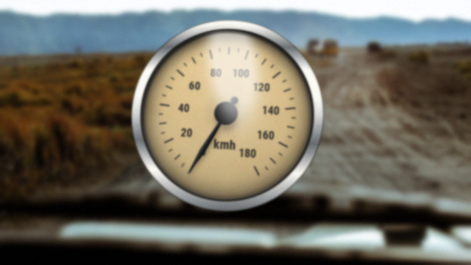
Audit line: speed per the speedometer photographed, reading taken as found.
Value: 0 km/h
